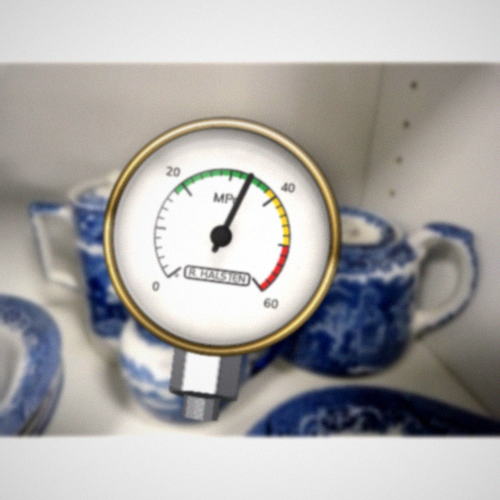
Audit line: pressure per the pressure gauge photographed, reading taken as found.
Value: 34 MPa
